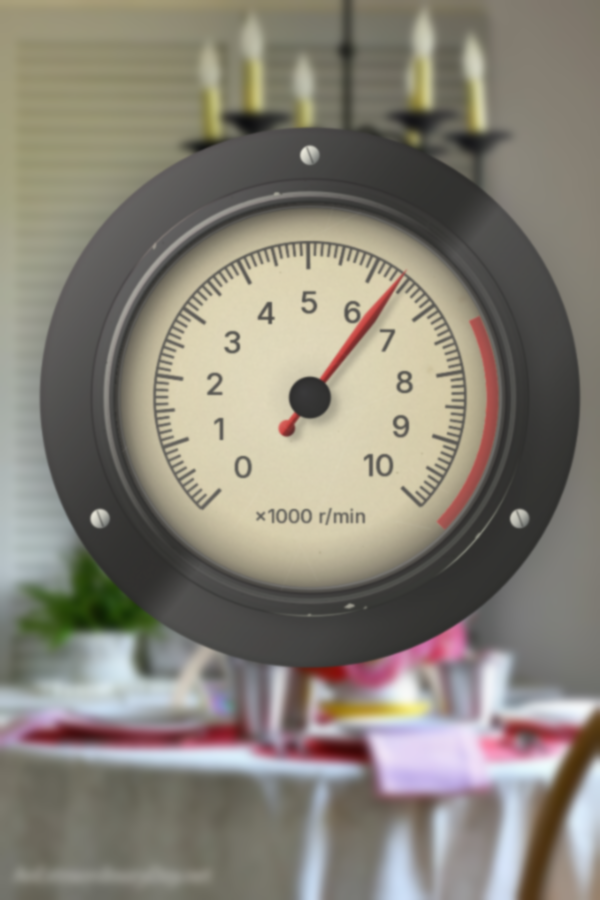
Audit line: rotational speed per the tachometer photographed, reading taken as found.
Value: 6400 rpm
